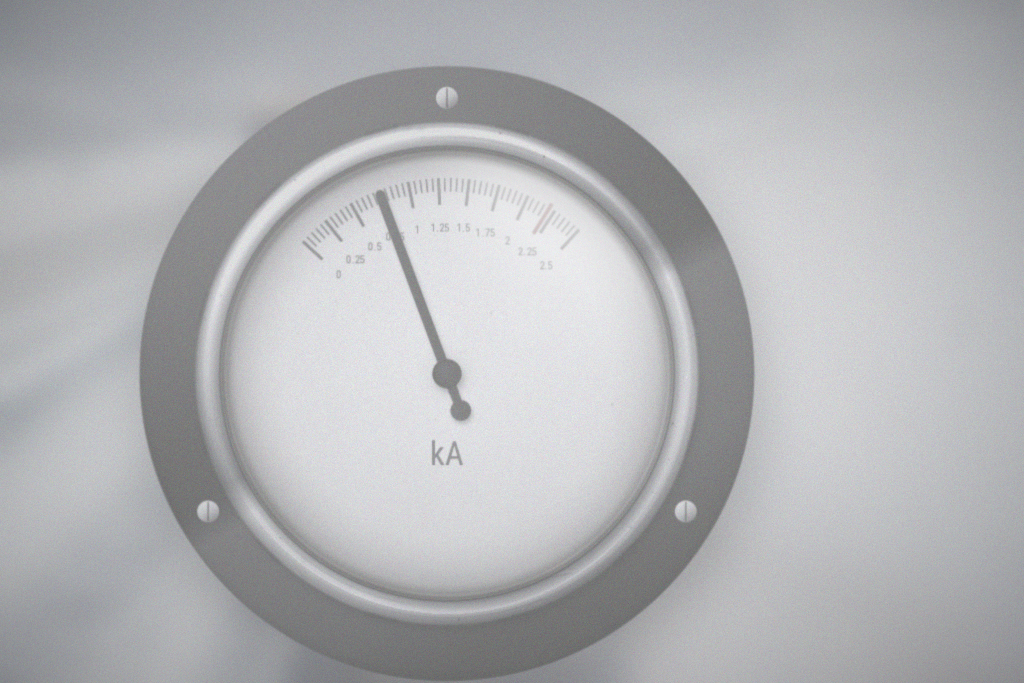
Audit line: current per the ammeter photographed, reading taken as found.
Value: 0.75 kA
